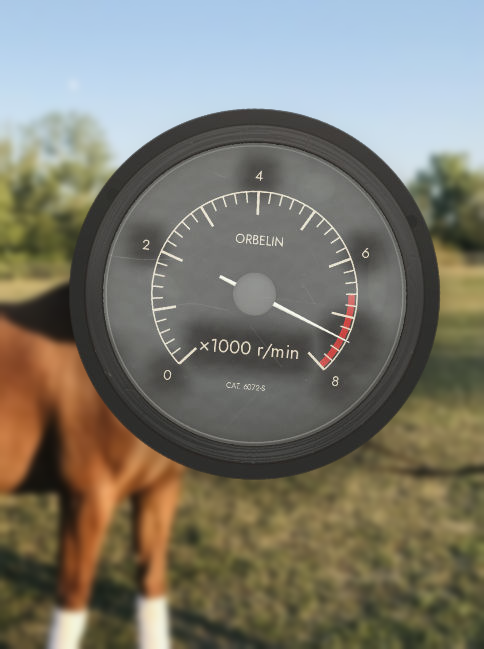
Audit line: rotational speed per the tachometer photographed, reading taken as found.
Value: 7400 rpm
